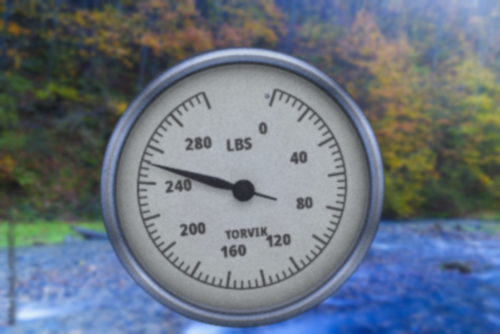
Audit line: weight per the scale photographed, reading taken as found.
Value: 252 lb
